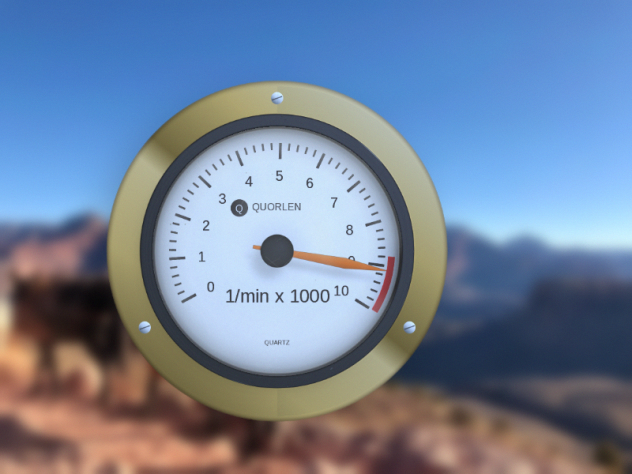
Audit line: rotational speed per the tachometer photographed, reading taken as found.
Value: 9100 rpm
